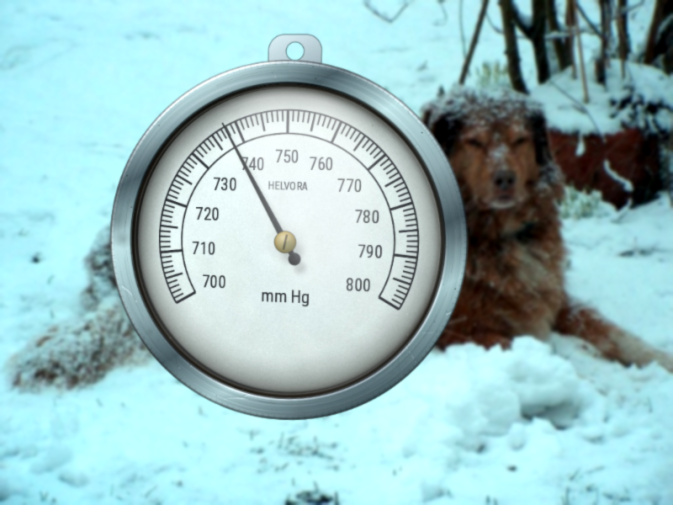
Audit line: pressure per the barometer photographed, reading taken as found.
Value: 738 mmHg
